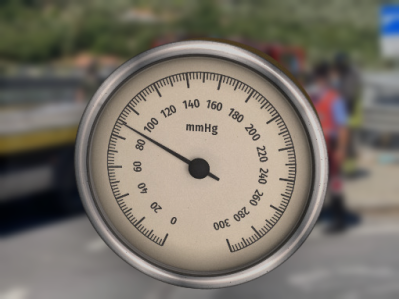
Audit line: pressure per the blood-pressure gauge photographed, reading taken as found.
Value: 90 mmHg
